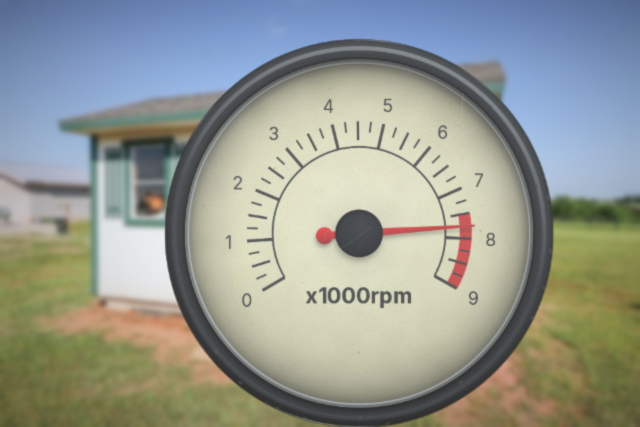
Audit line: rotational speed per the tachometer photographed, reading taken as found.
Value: 7750 rpm
